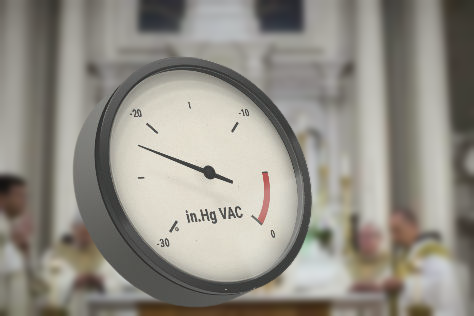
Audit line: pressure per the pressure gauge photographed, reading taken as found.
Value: -22.5 inHg
